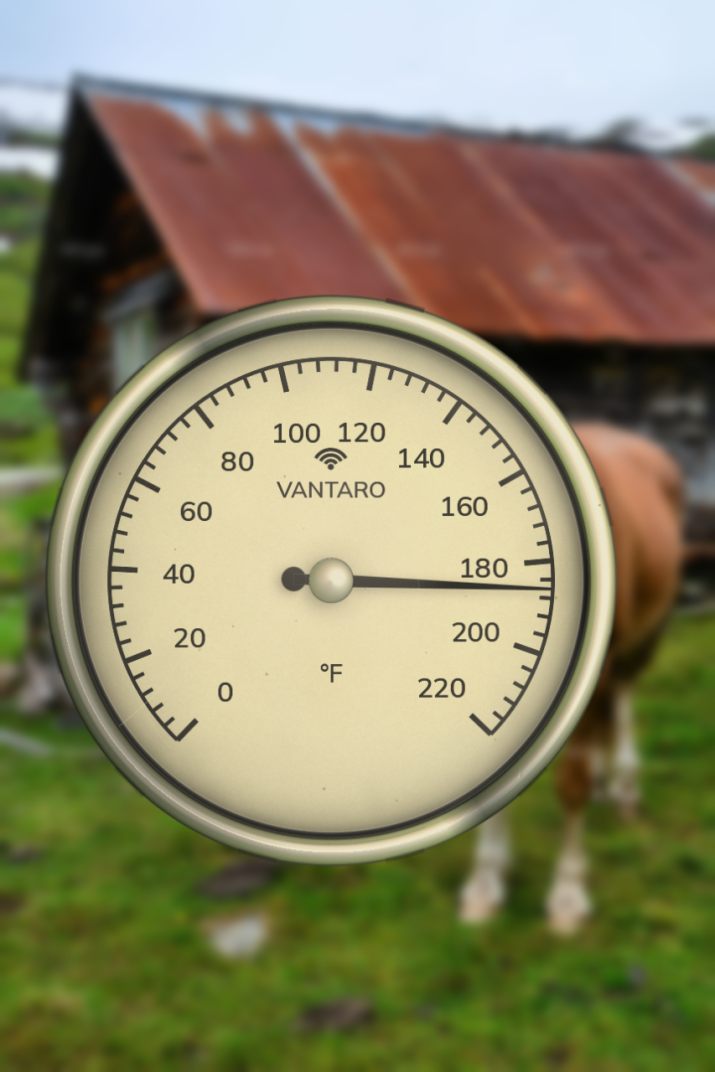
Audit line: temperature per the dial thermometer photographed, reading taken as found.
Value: 186 °F
